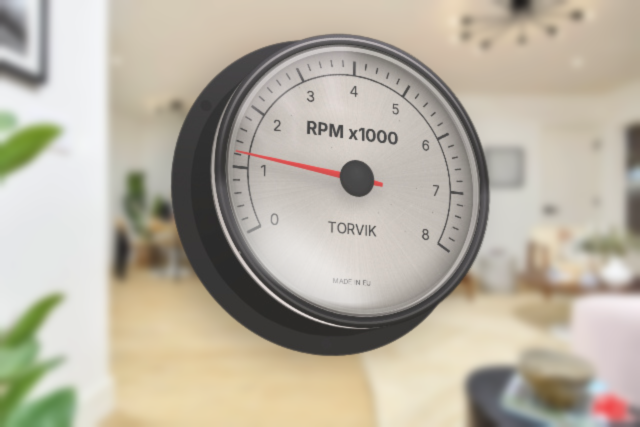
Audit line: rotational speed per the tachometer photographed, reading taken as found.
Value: 1200 rpm
